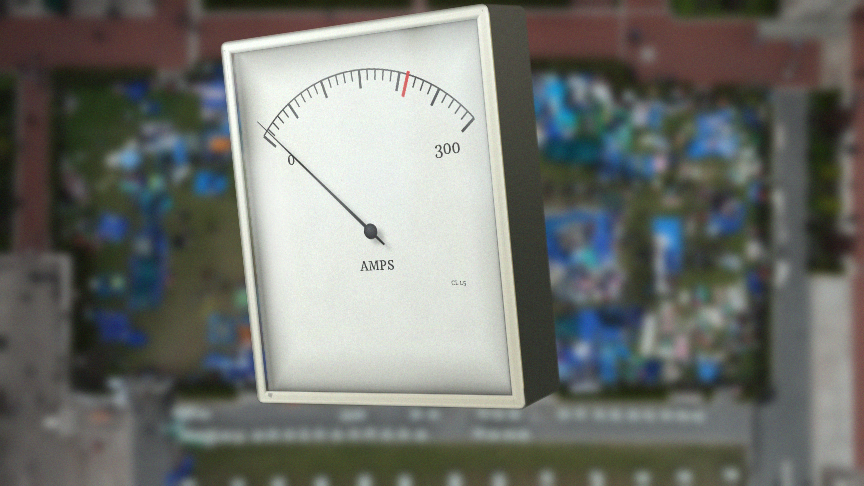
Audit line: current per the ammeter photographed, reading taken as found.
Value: 10 A
